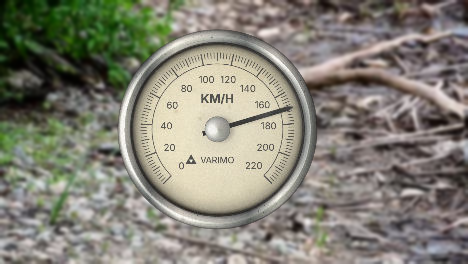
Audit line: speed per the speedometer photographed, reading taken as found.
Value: 170 km/h
